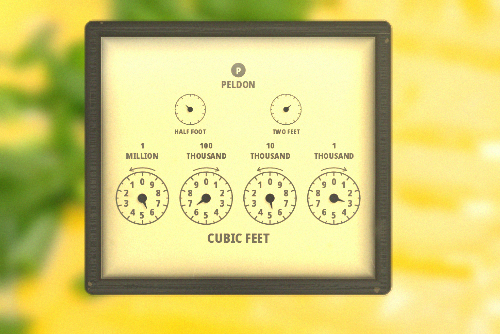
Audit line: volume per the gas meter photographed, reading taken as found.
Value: 565300 ft³
